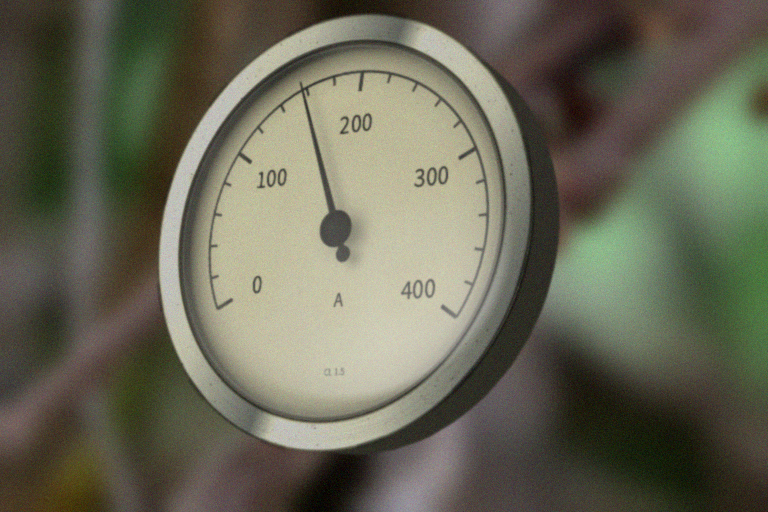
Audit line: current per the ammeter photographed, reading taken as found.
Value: 160 A
